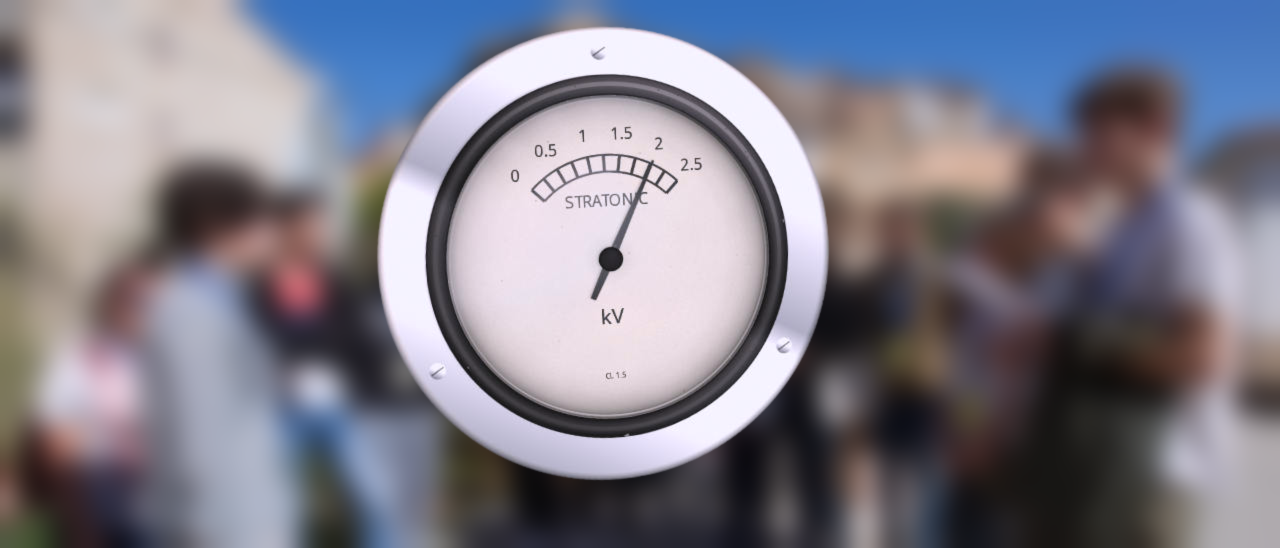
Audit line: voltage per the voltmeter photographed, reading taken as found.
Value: 2 kV
